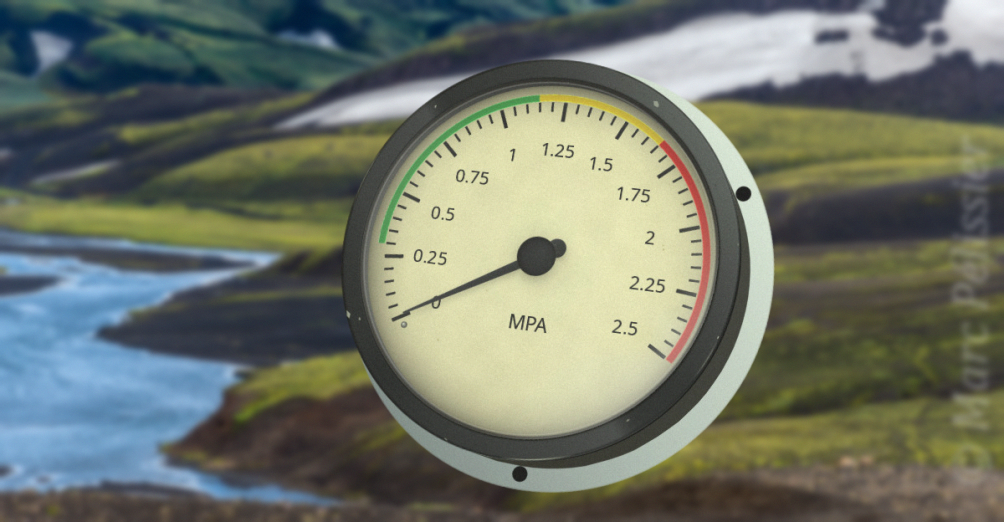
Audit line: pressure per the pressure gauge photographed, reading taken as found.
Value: 0 MPa
